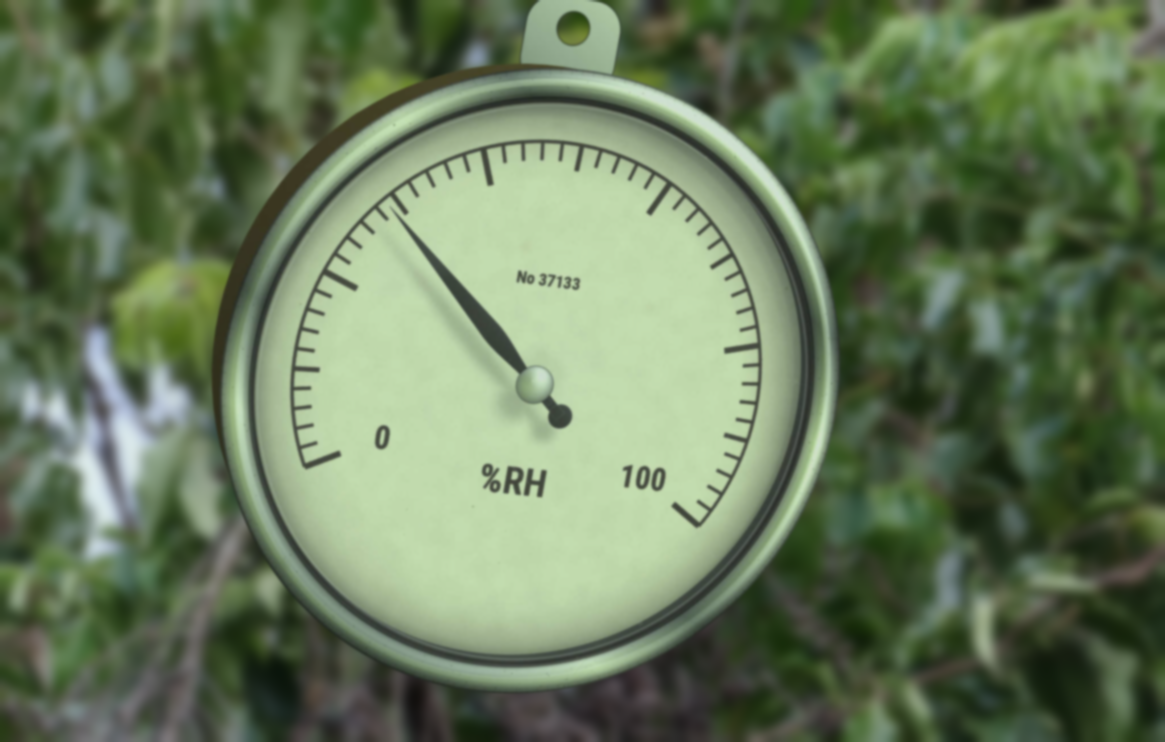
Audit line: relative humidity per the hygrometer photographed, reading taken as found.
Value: 29 %
